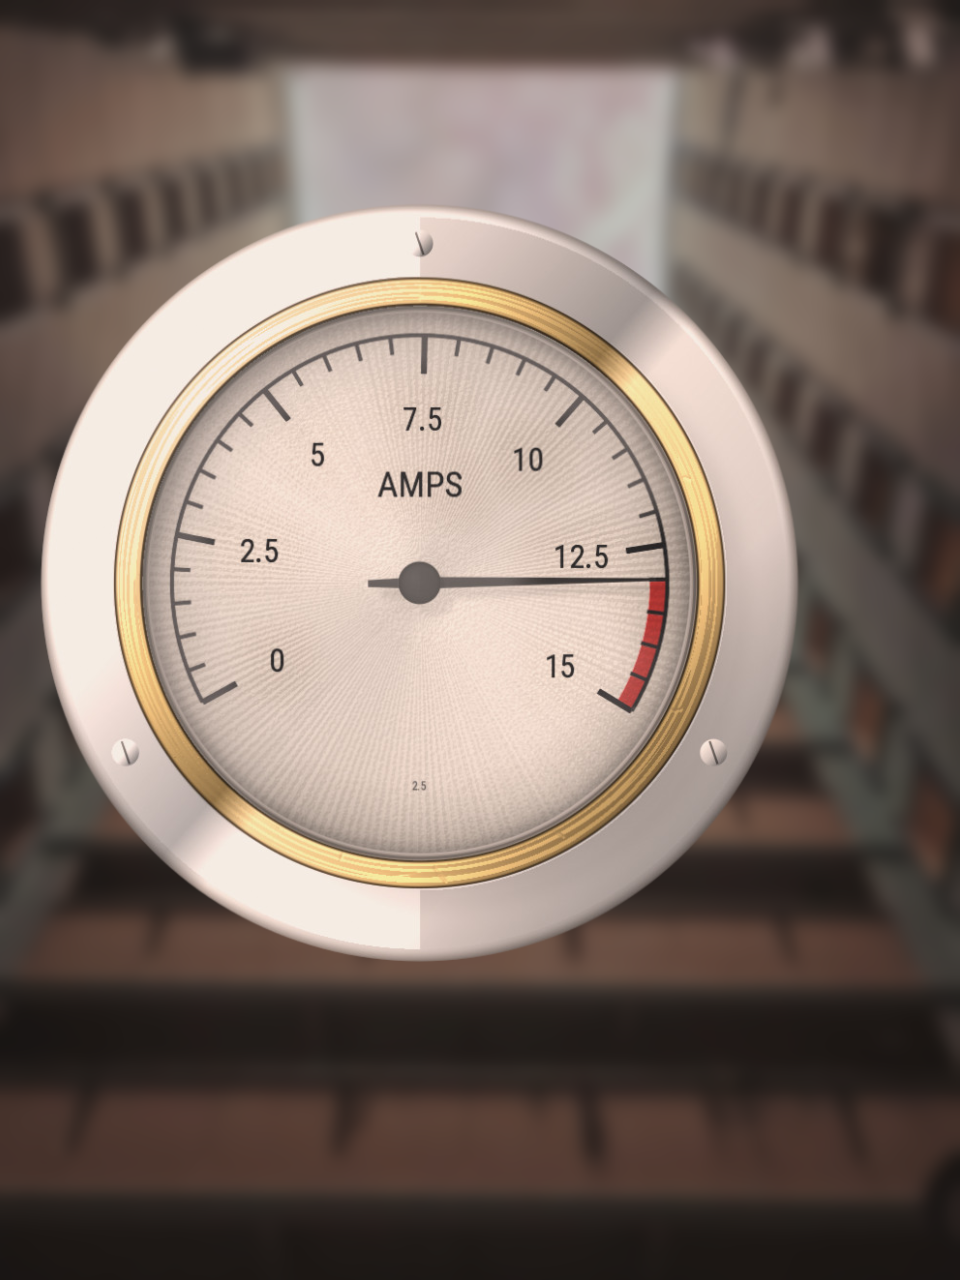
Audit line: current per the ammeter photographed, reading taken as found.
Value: 13 A
